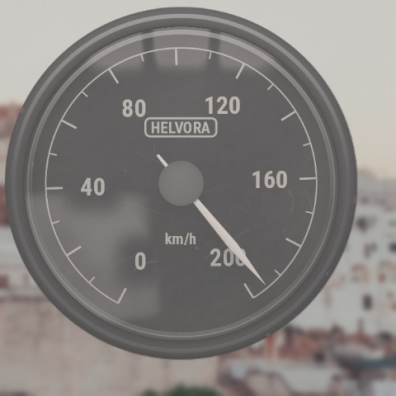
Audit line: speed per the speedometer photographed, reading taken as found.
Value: 195 km/h
